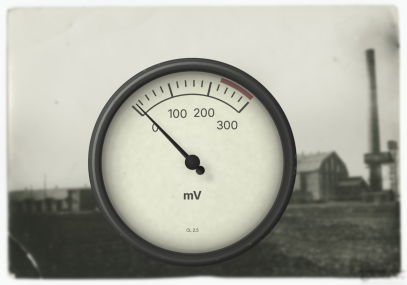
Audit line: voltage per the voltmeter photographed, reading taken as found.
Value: 10 mV
